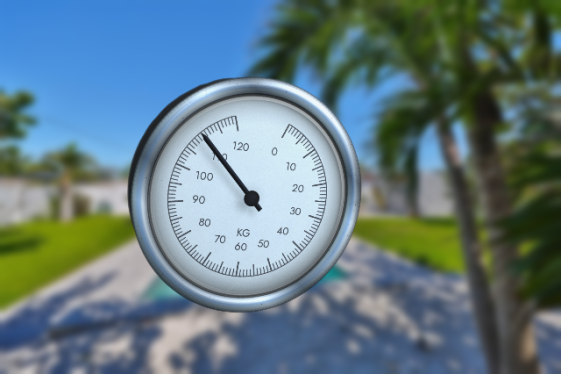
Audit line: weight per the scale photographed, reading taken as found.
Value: 110 kg
